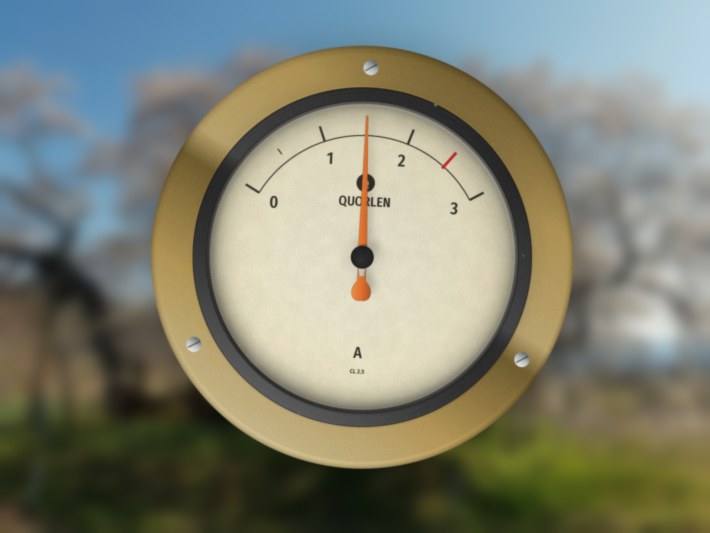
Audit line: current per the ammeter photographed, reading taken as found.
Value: 1.5 A
